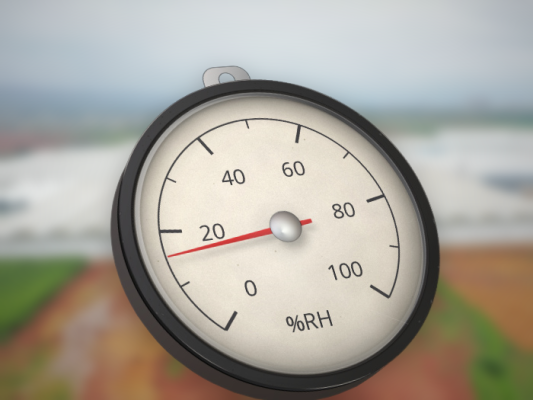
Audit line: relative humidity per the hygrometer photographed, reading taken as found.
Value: 15 %
